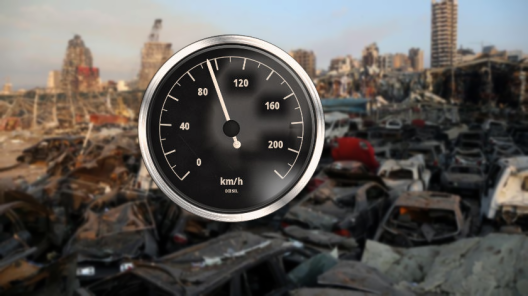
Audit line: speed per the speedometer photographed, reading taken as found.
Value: 95 km/h
